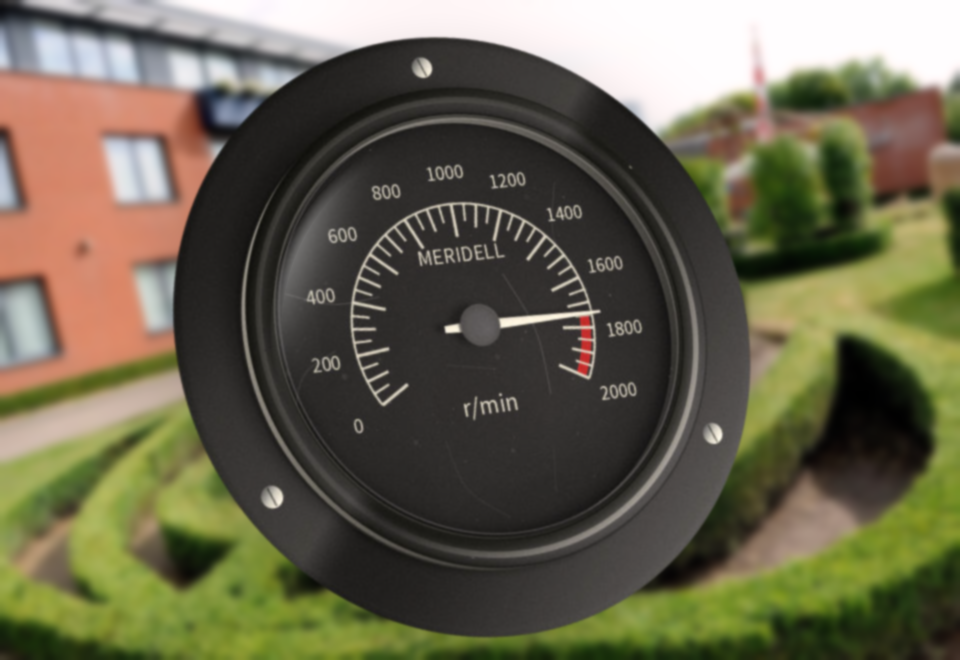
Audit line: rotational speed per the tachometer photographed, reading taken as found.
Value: 1750 rpm
